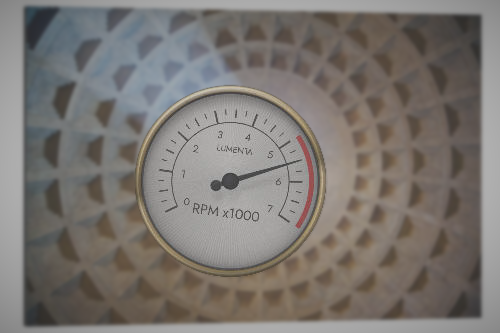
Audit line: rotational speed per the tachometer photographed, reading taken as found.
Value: 5500 rpm
